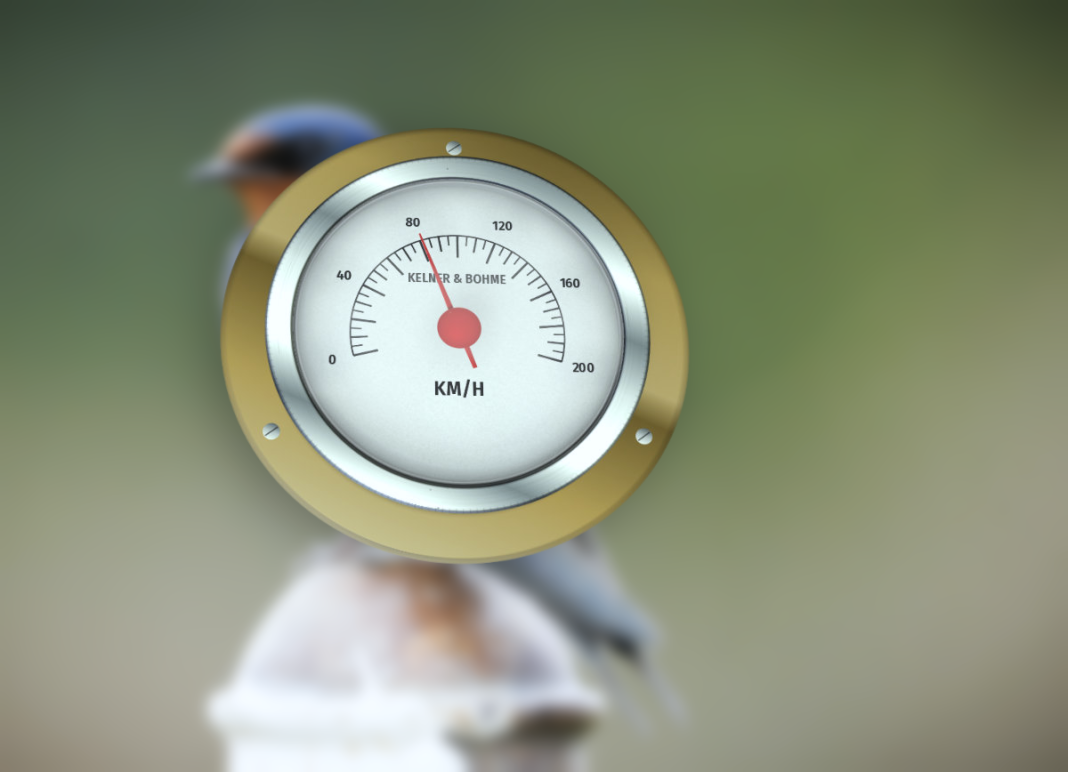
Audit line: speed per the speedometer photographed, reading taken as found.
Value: 80 km/h
